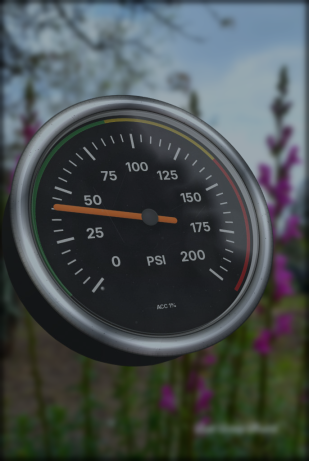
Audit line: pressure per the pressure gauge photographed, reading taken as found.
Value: 40 psi
